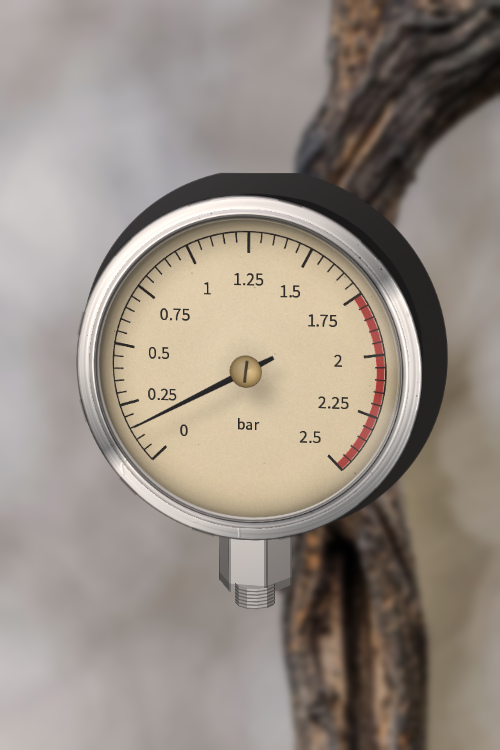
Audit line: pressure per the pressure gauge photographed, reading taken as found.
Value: 0.15 bar
